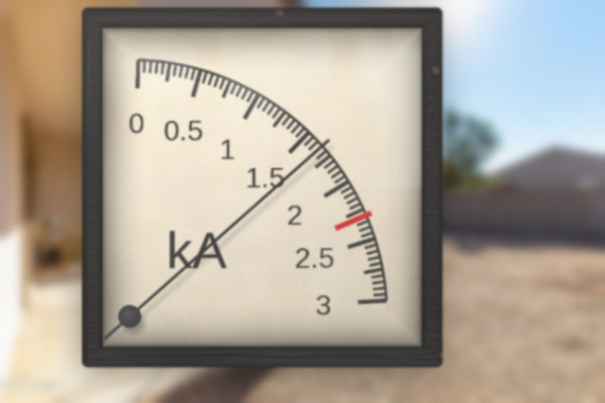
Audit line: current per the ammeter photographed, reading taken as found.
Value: 1.65 kA
